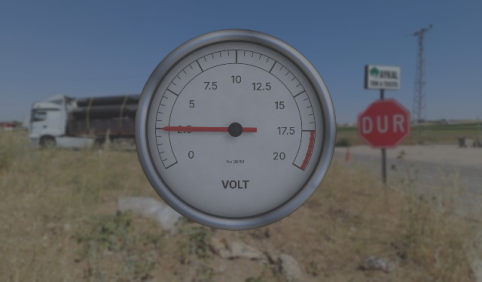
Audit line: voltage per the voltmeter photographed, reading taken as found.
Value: 2.5 V
